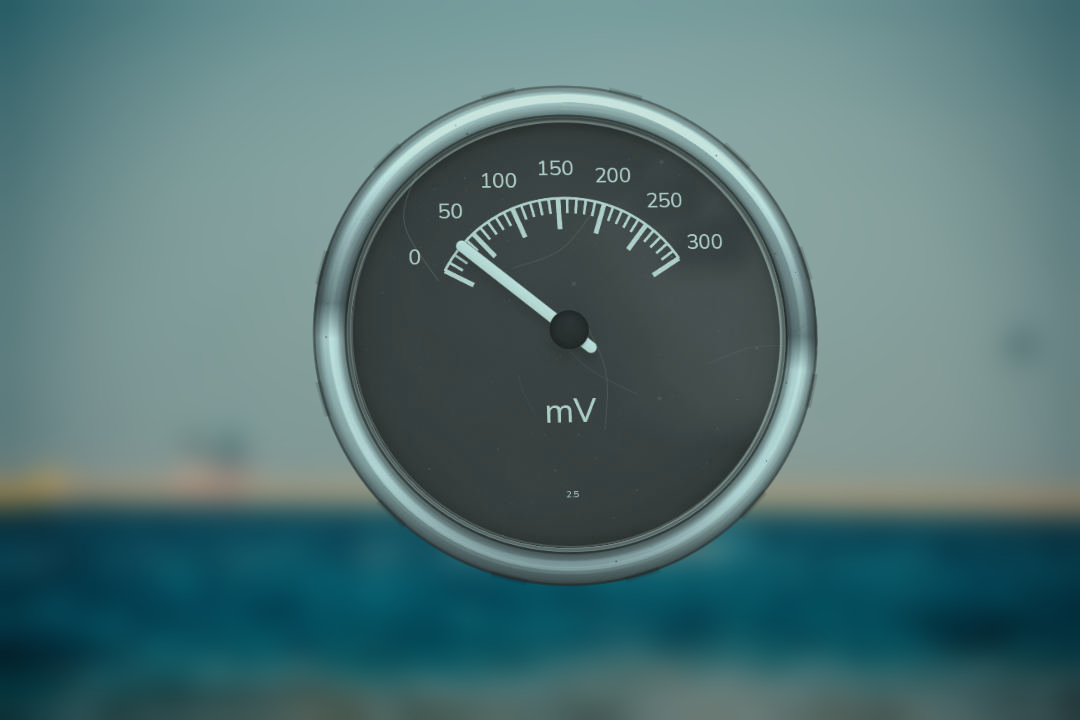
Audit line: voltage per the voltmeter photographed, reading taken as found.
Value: 30 mV
